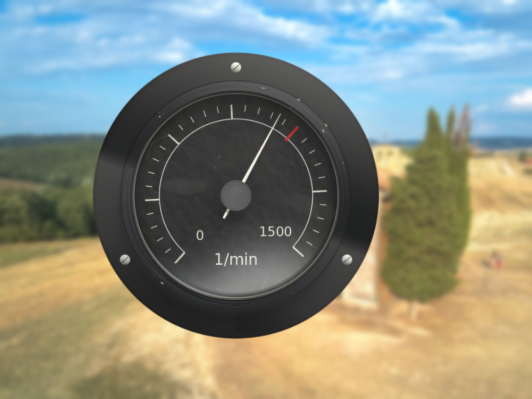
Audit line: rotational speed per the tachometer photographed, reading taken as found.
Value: 925 rpm
